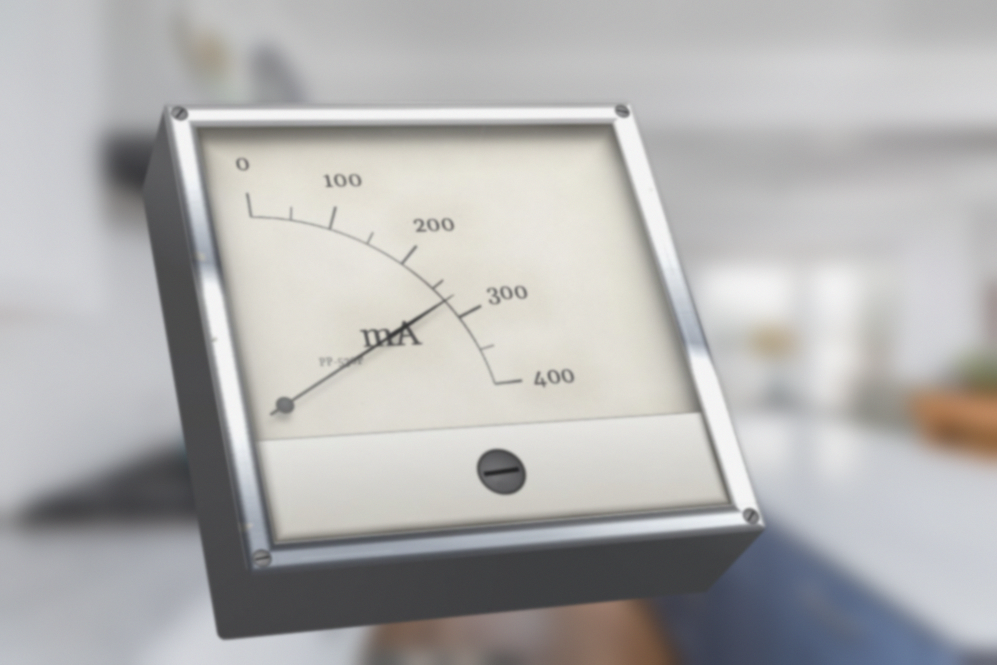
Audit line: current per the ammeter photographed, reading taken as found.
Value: 275 mA
